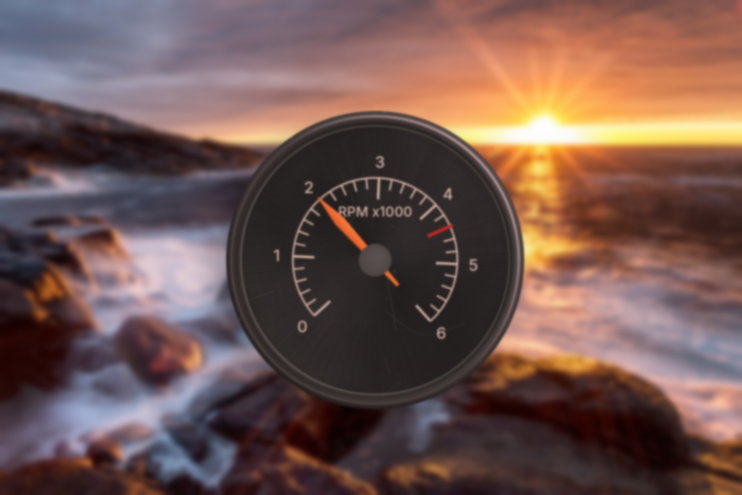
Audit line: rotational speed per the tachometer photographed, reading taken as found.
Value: 2000 rpm
